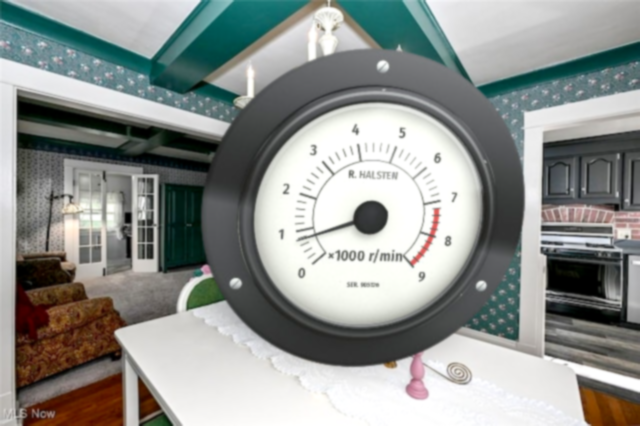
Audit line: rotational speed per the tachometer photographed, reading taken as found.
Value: 800 rpm
